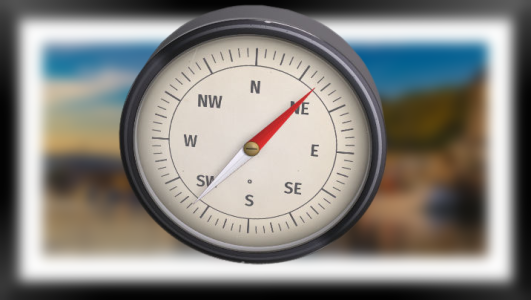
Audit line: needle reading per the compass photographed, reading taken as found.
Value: 40 °
